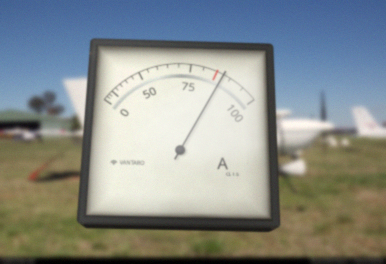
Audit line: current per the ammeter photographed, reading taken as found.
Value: 87.5 A
